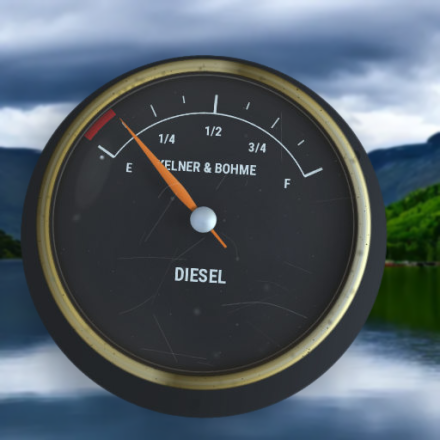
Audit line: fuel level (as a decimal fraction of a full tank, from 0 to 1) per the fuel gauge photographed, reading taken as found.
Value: 0.125
